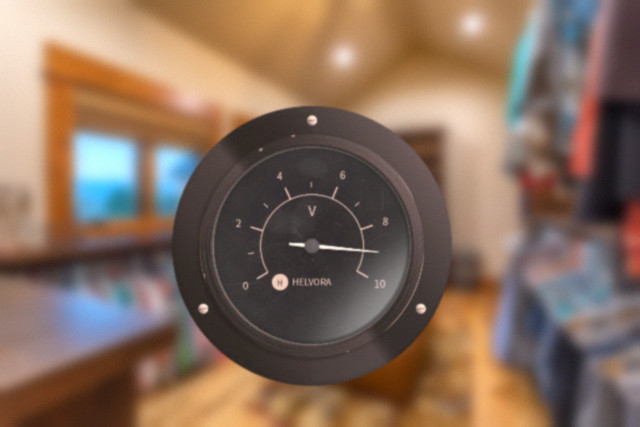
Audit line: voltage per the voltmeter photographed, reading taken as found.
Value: 9 V
